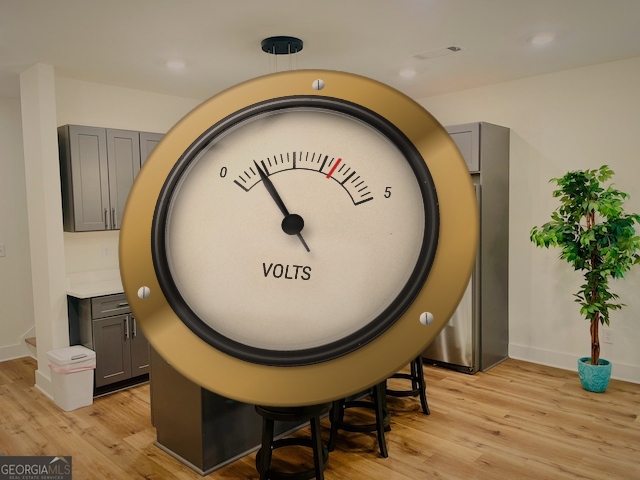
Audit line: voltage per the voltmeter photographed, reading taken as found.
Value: 0.8 V
